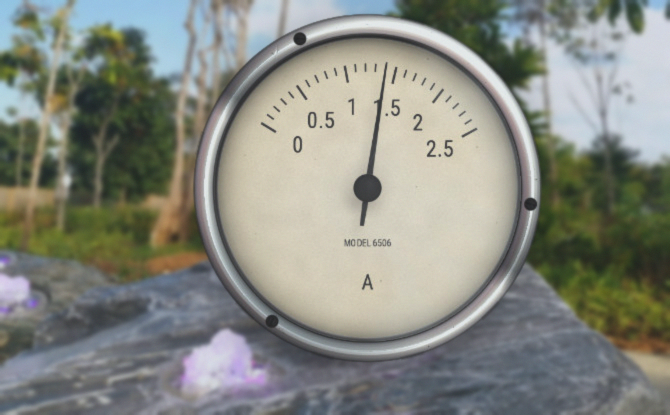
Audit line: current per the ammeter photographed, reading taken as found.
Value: 1.4 A
